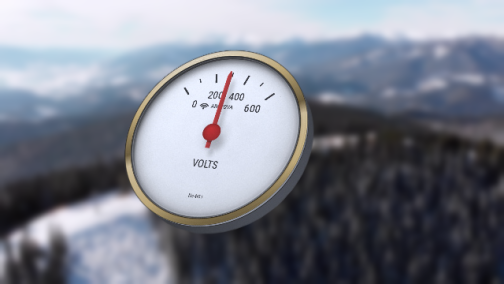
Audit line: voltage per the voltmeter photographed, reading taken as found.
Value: 300 V
